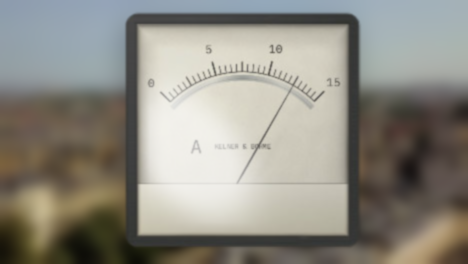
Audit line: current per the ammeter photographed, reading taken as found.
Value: 12.5 A
